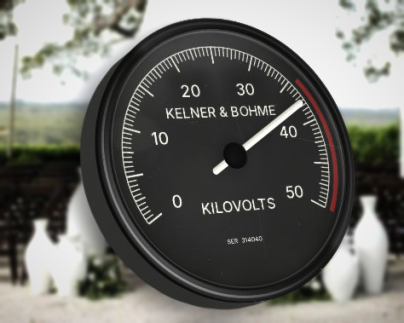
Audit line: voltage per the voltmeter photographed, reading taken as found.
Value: 37.5 kV
